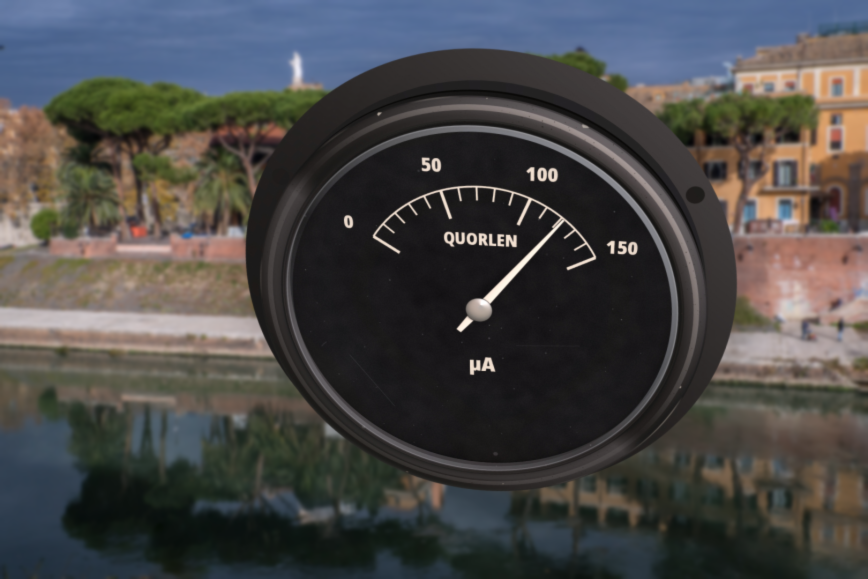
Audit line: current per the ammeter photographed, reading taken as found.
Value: 120 µA
